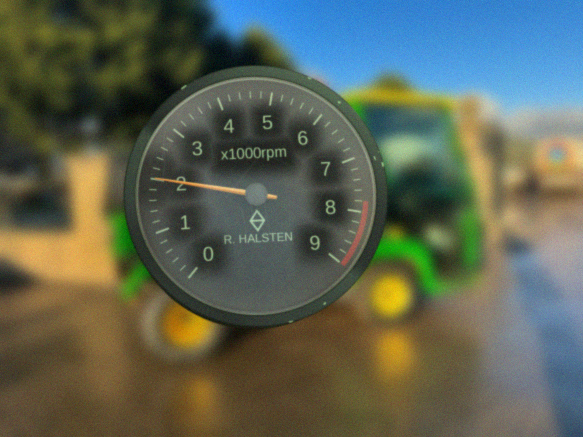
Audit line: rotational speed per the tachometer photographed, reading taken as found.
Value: 2000 rpm
